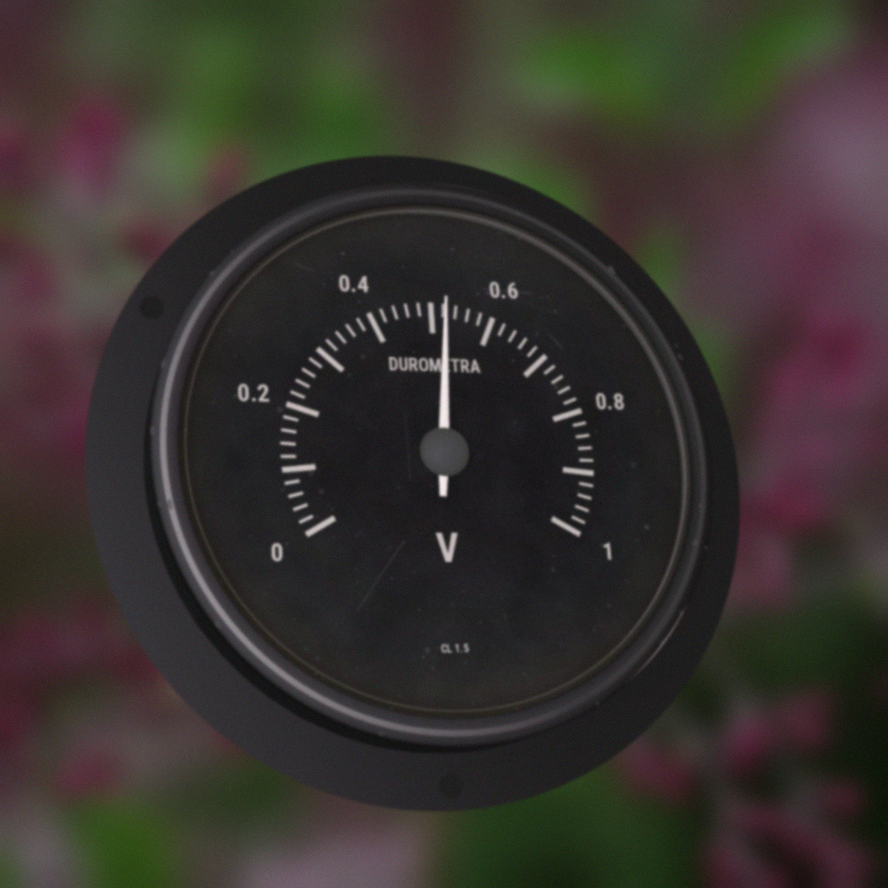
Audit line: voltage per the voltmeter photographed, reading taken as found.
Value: 0.52 V
